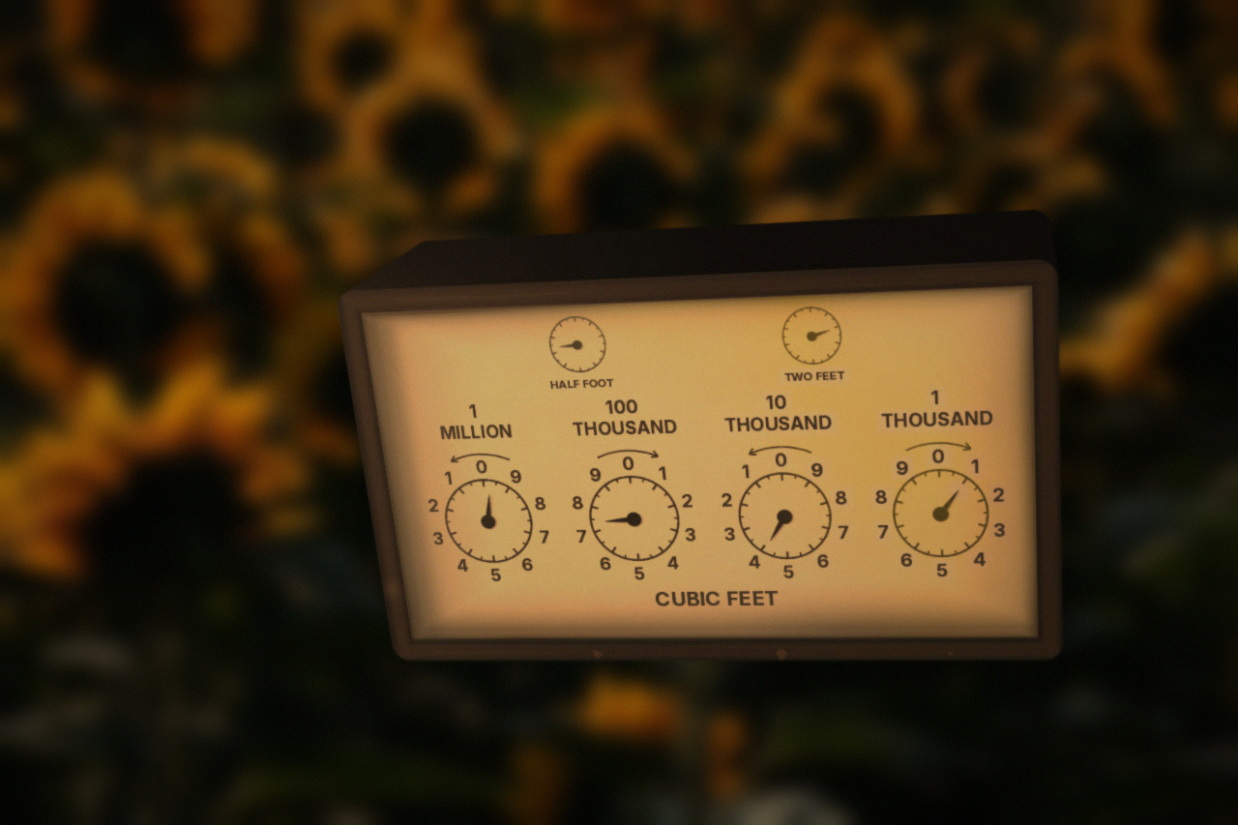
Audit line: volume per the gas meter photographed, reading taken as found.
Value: 974100 ft³
